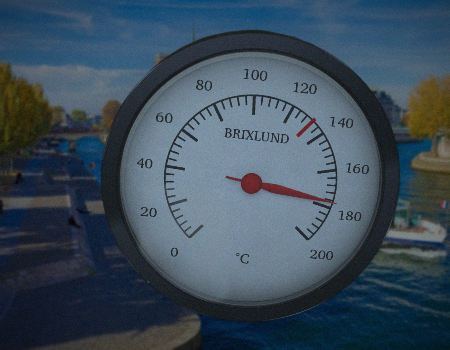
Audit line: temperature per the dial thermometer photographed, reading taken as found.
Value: 176 °C
